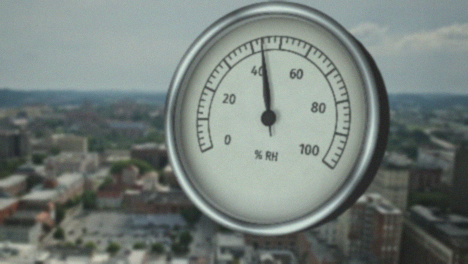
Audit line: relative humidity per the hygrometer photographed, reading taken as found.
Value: 44 %
